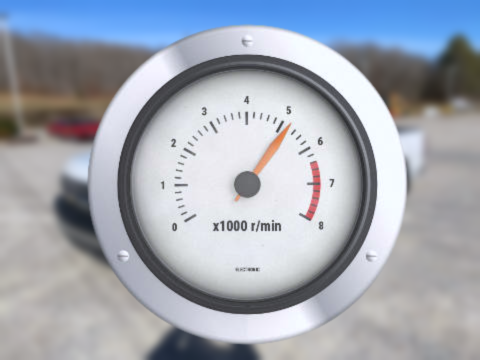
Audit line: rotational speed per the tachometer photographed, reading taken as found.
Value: 5200 rpm
